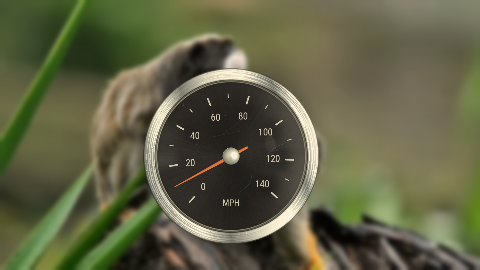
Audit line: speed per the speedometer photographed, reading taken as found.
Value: 10 mph
